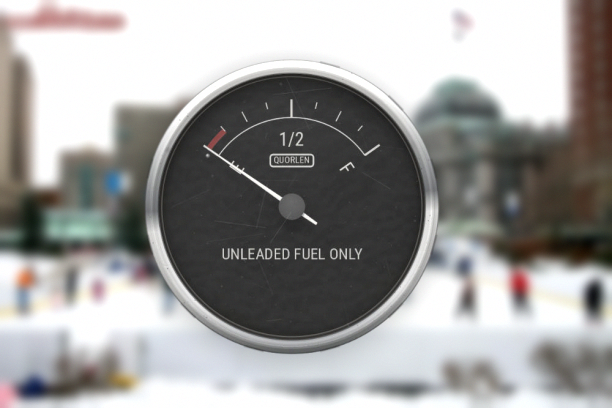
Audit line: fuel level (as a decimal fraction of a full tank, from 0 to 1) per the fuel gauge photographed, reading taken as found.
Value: 0
